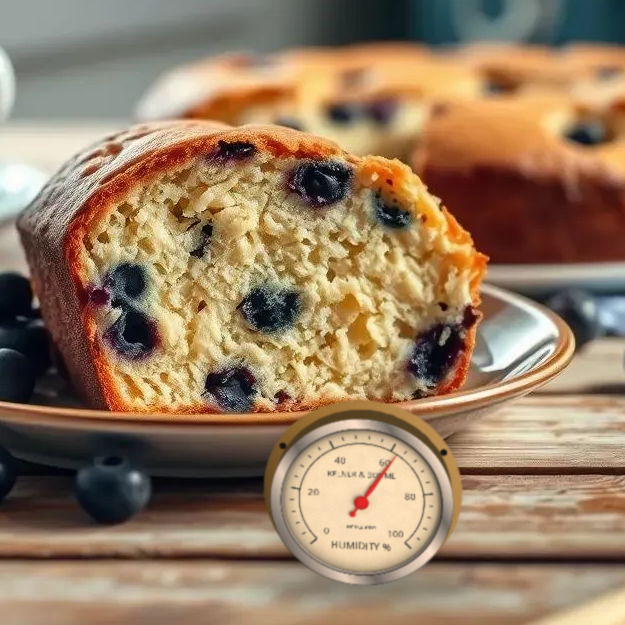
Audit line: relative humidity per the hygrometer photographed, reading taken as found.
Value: 62 %
